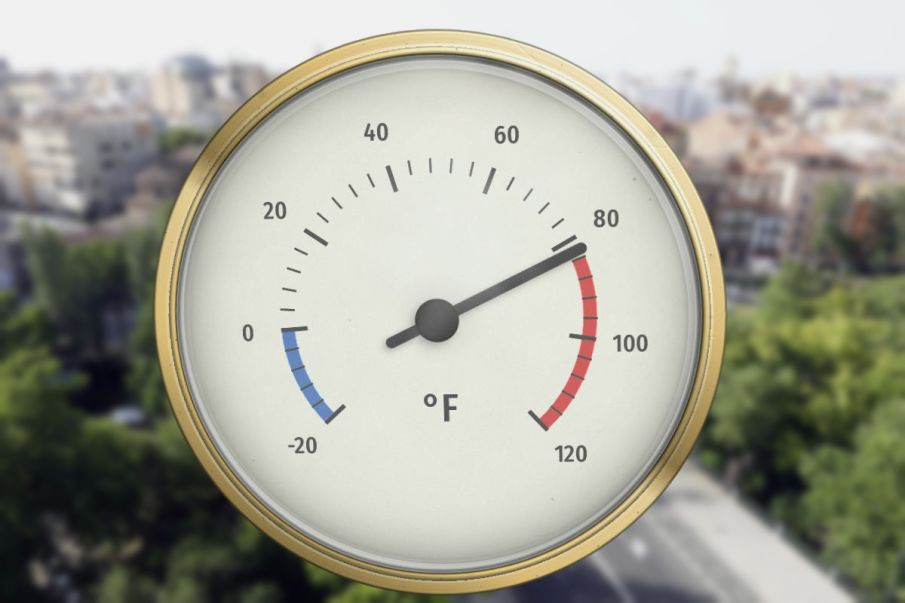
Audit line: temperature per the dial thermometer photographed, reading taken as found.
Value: 82 °F
